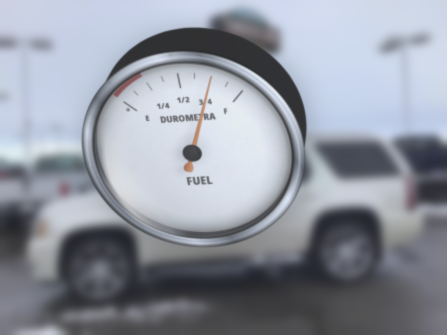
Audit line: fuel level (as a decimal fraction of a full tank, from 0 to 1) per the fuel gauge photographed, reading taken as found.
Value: 0.75
